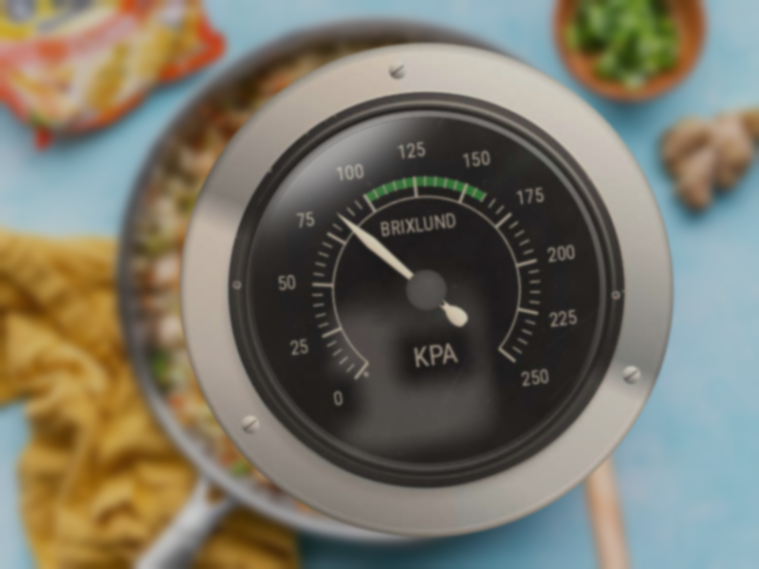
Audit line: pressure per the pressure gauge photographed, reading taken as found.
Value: 85 kPa
